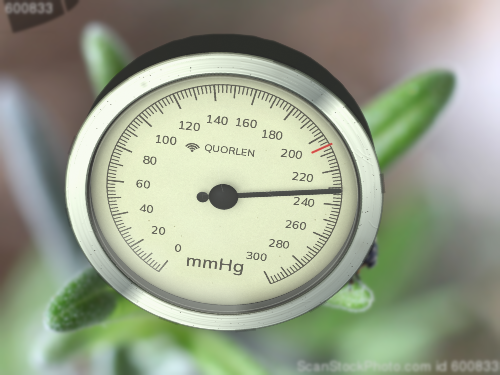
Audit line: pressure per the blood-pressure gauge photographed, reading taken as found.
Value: 230 mmHg
